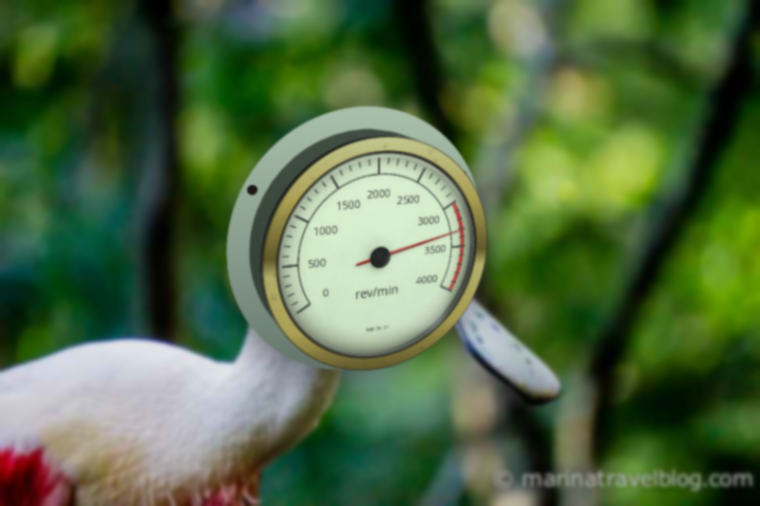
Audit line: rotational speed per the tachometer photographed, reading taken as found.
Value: 3300 rpm
